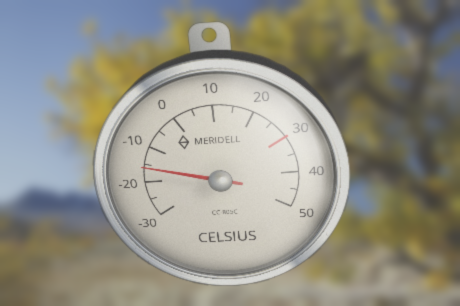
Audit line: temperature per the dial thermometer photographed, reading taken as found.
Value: -15 °C
